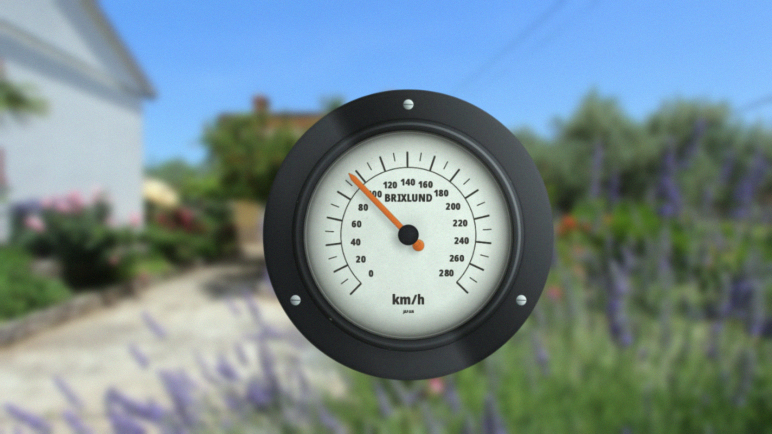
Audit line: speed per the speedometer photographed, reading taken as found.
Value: 95 km/h
